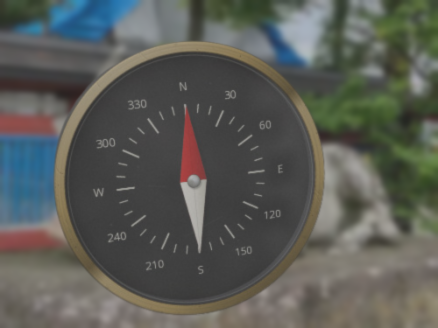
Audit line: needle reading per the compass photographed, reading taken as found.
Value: 0 °
